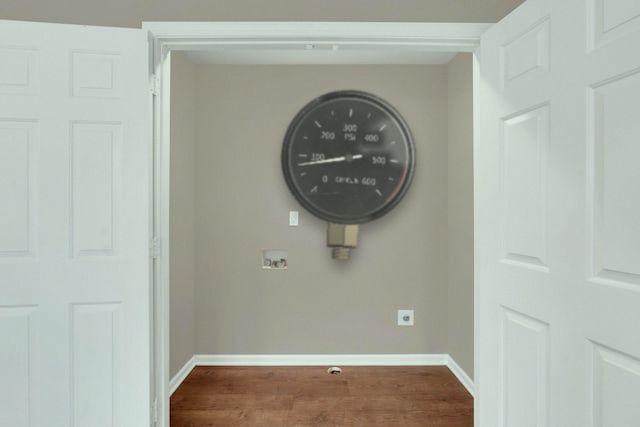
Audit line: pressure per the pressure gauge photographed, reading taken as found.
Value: 75 psi
